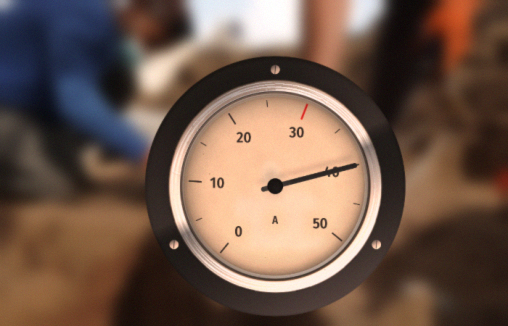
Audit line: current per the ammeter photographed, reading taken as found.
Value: 40 A
